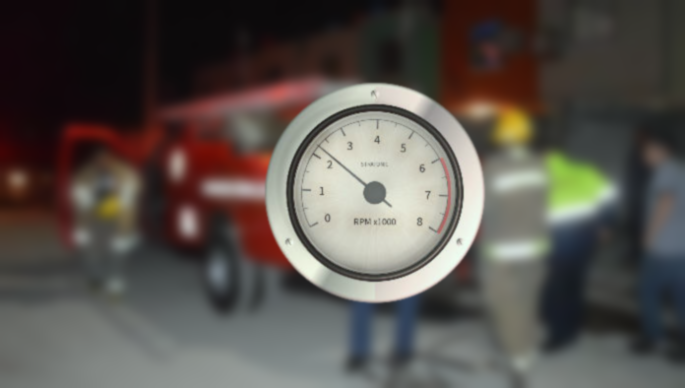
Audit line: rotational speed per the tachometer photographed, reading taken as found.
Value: 2250 rpm
